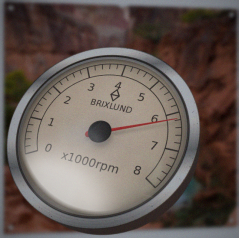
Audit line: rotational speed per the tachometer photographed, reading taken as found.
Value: 6200 rpm
